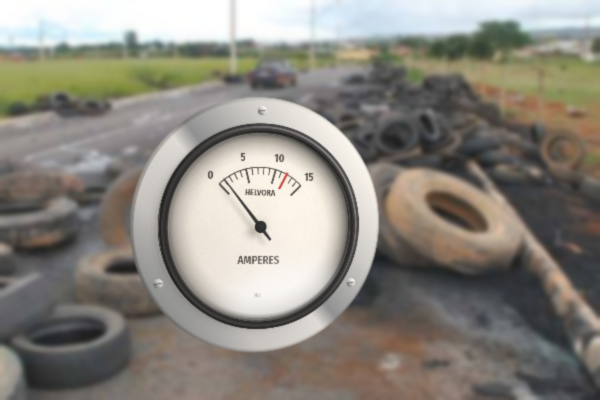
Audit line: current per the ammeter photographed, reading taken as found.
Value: 1 A
